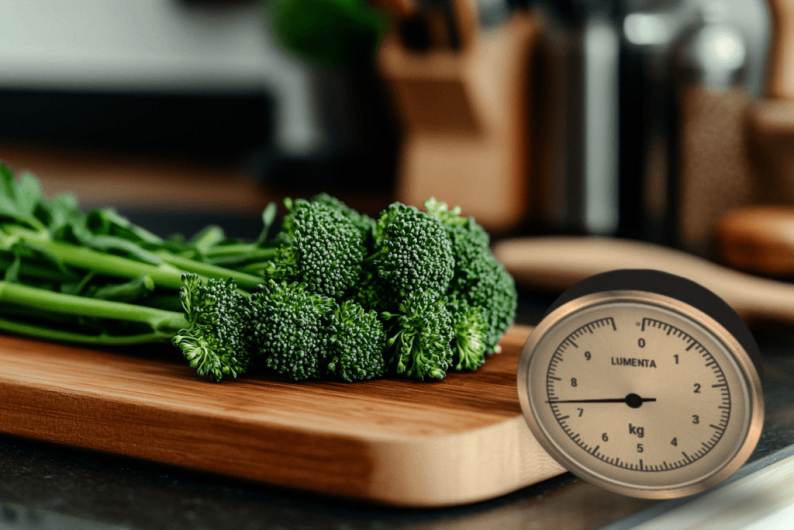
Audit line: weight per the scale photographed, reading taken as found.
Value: 7.5 kg
